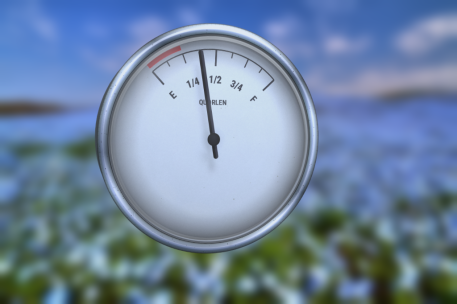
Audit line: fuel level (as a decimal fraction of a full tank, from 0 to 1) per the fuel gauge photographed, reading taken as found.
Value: 0.375
